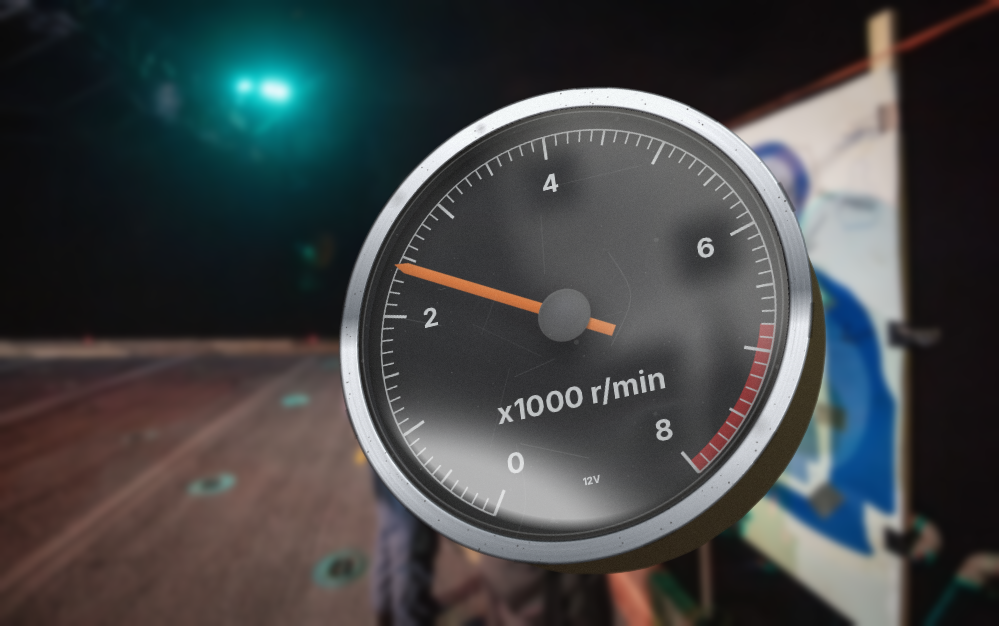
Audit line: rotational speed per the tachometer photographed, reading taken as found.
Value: 2400 rpm
